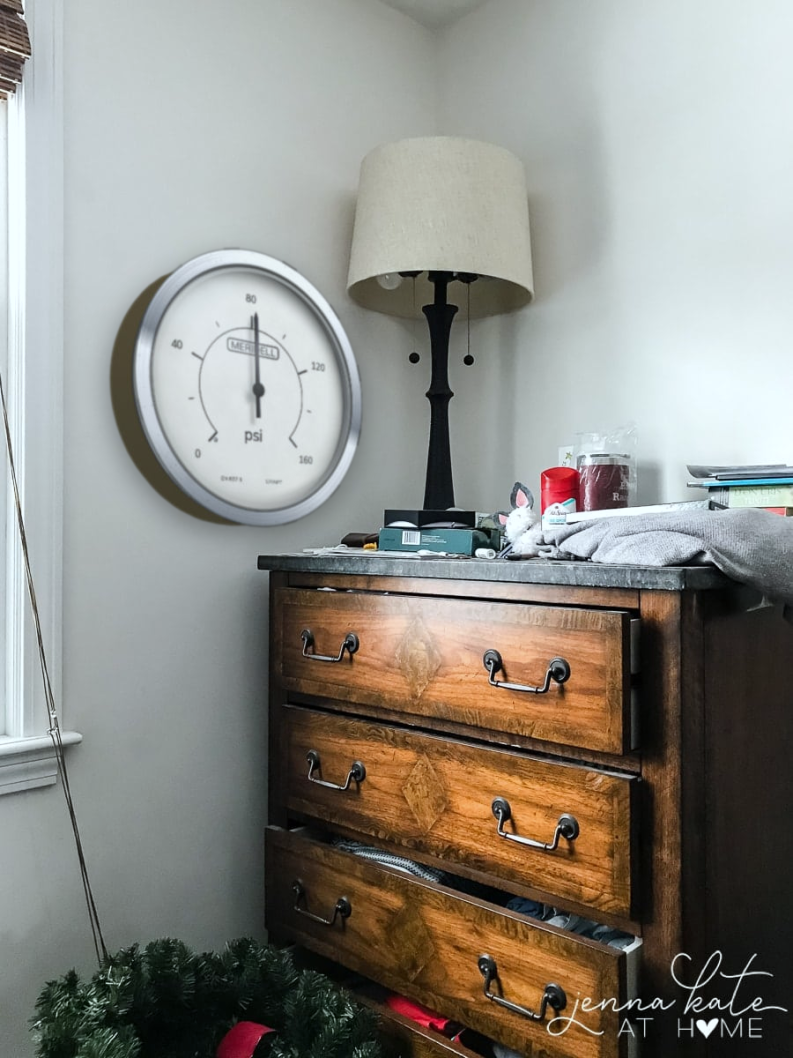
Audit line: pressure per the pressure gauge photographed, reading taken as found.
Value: 80 psi
